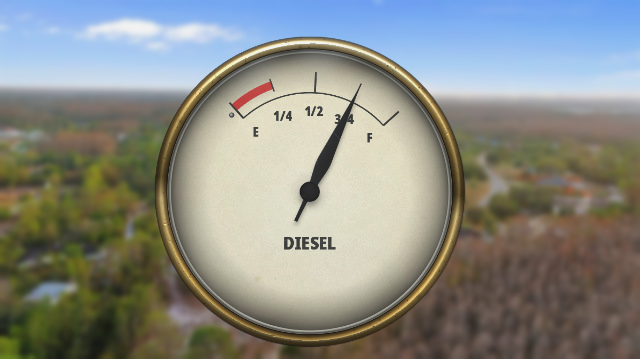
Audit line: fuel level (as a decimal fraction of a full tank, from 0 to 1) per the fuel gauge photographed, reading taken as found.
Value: 0.75
